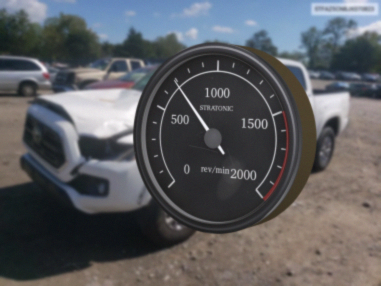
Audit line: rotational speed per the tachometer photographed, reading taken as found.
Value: 700 rpm
